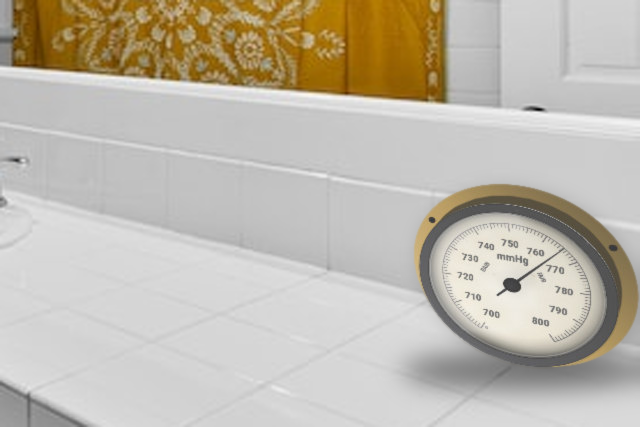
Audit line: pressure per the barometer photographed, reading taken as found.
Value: 765 mmHg
